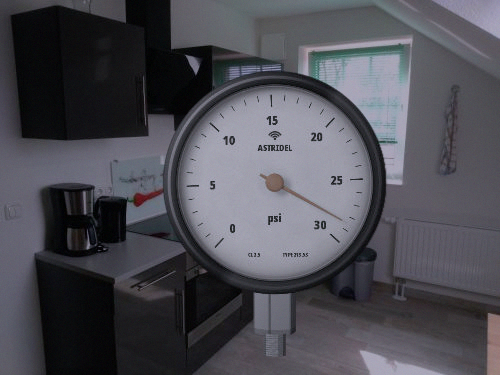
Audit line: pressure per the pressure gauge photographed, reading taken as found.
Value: 28.5 psi
